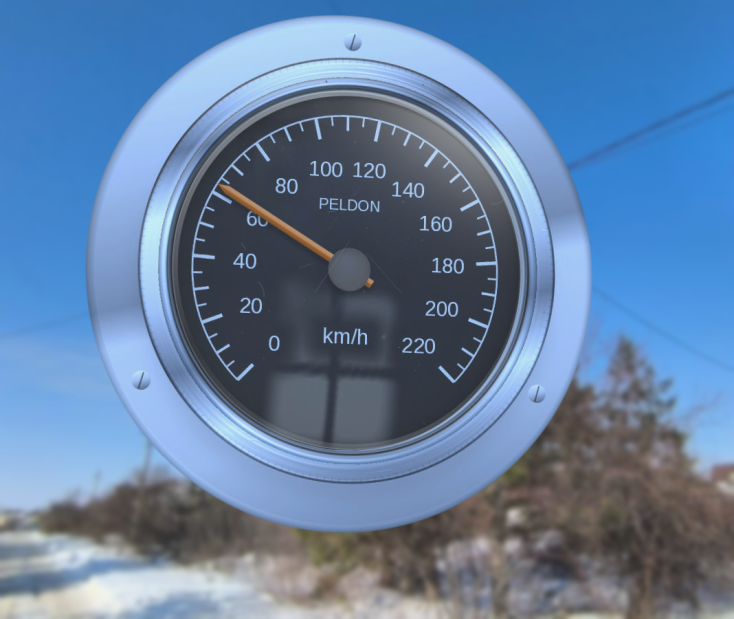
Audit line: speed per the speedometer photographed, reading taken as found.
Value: 62.5 km/h
